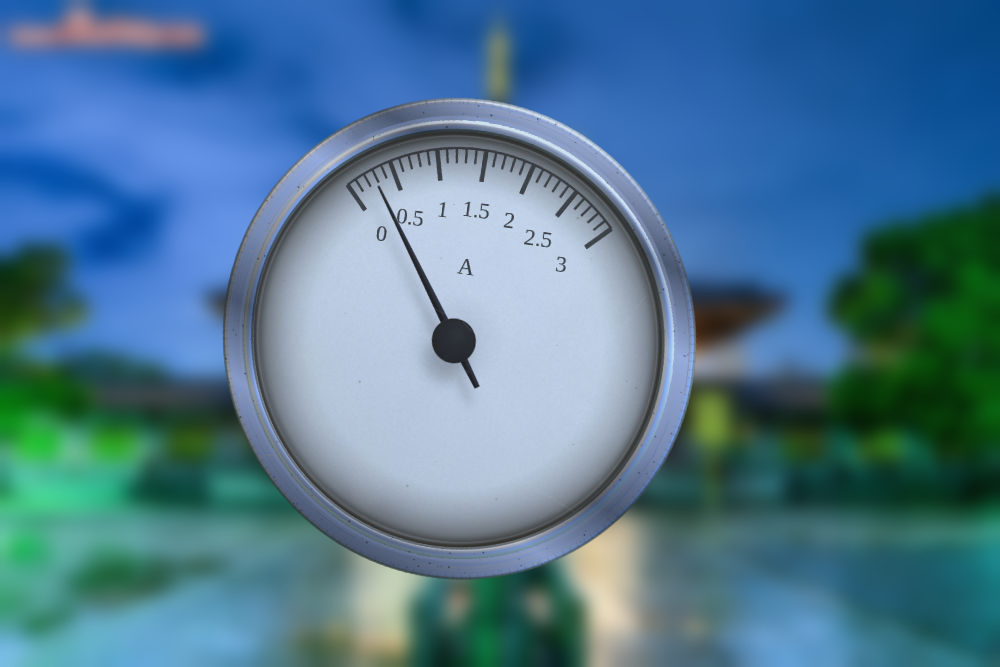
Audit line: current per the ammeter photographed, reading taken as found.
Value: 0.3 A
